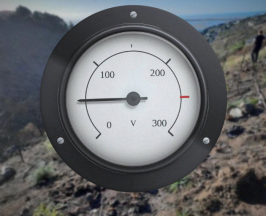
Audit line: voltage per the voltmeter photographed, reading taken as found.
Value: 50 V
